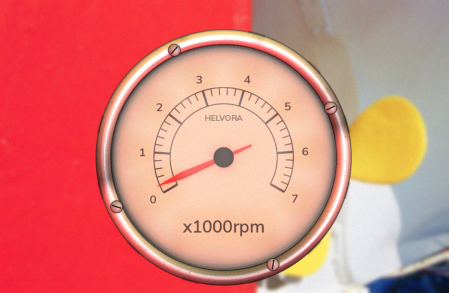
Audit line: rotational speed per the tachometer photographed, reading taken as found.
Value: 200 rpm
